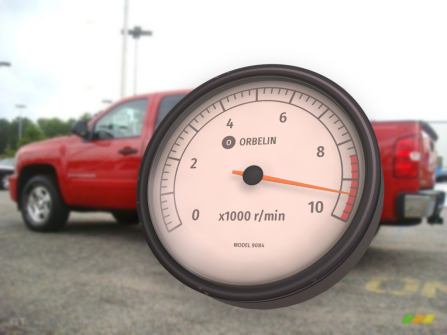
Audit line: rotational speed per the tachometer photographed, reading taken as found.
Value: 9400 rpm
